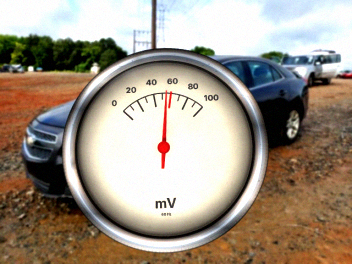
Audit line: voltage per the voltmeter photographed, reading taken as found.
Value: 55 mV
